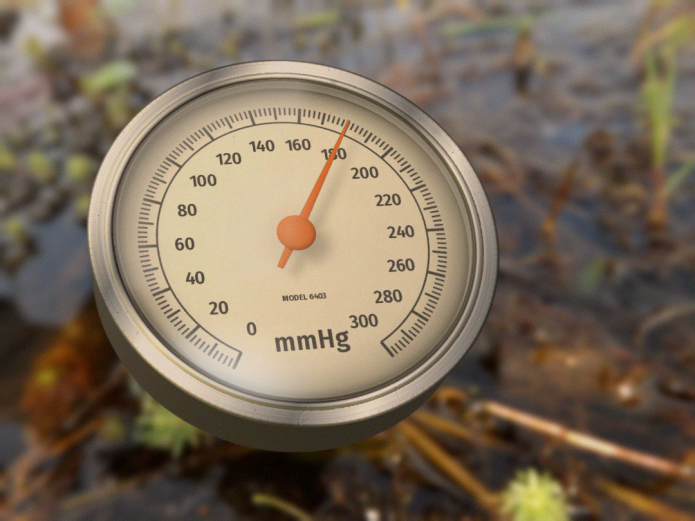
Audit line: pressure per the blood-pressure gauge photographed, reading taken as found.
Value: 180 mmHg
